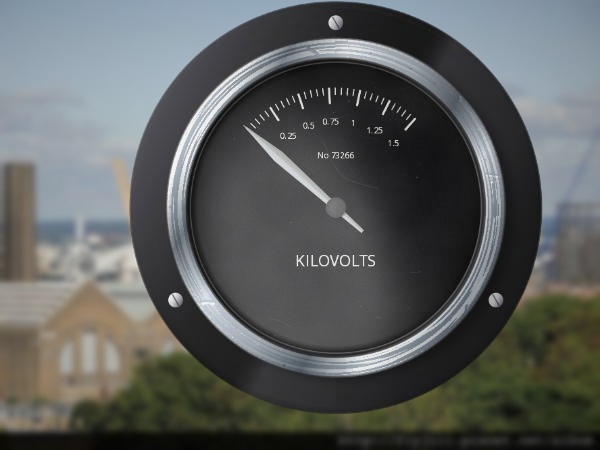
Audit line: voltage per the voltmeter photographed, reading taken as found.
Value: 0 kV
